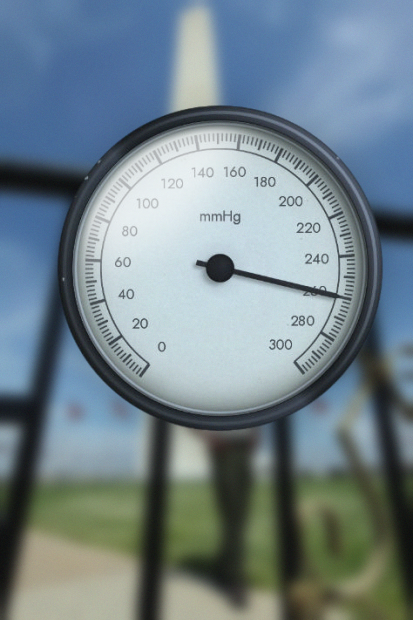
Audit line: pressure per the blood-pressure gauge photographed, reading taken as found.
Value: 260 mmHg
